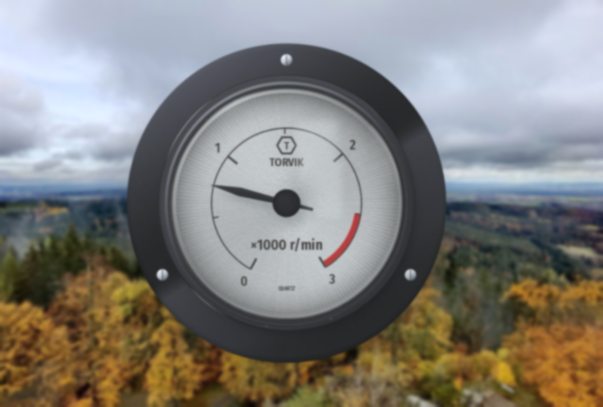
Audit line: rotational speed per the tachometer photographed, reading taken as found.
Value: 750 rpm
